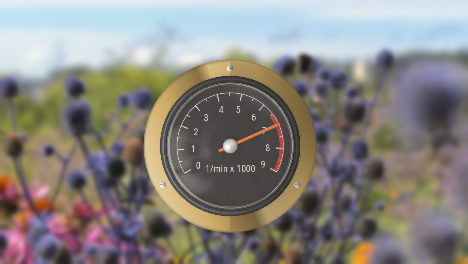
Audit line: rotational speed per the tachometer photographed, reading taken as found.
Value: 7000 rpm
